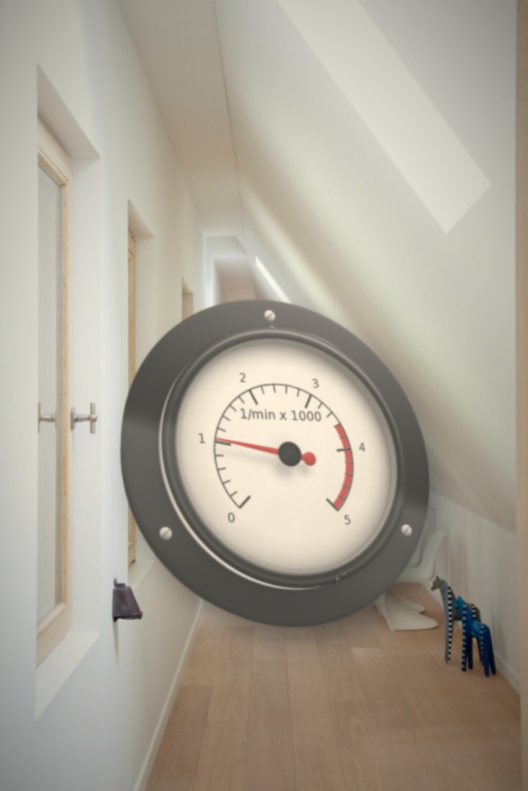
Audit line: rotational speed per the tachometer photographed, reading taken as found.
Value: 1000 rpm
